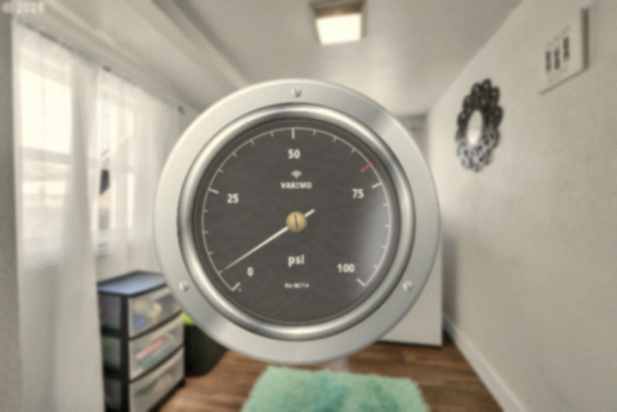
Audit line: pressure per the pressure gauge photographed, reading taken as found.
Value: 5 psi
